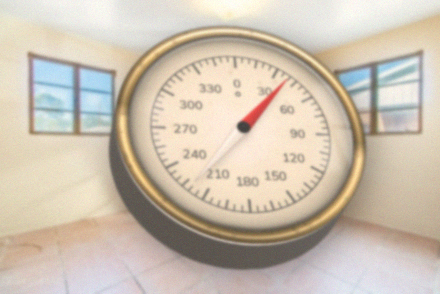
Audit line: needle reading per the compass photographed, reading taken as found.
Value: 40 °
